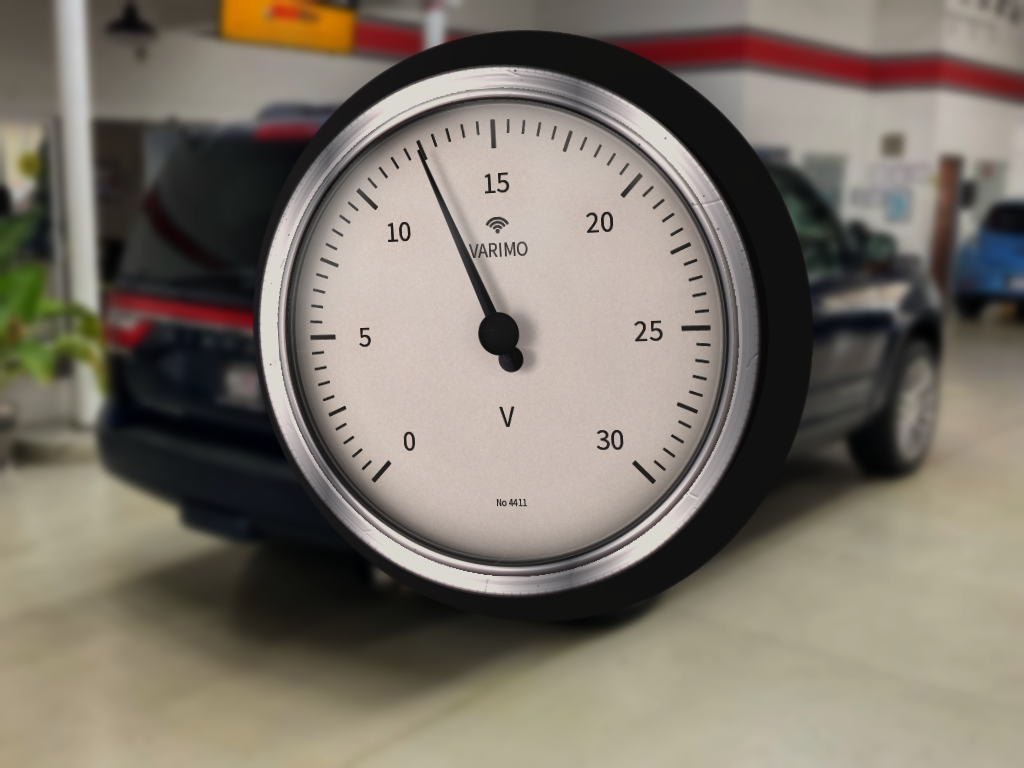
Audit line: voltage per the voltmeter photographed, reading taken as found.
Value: 12.5 V
